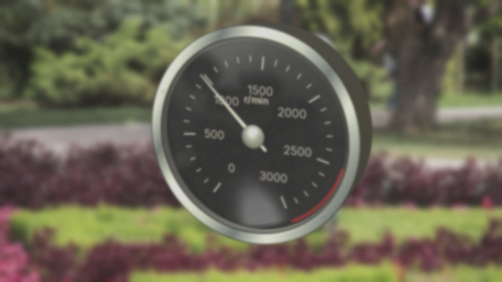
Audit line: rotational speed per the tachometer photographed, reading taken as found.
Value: 1000 rpm
